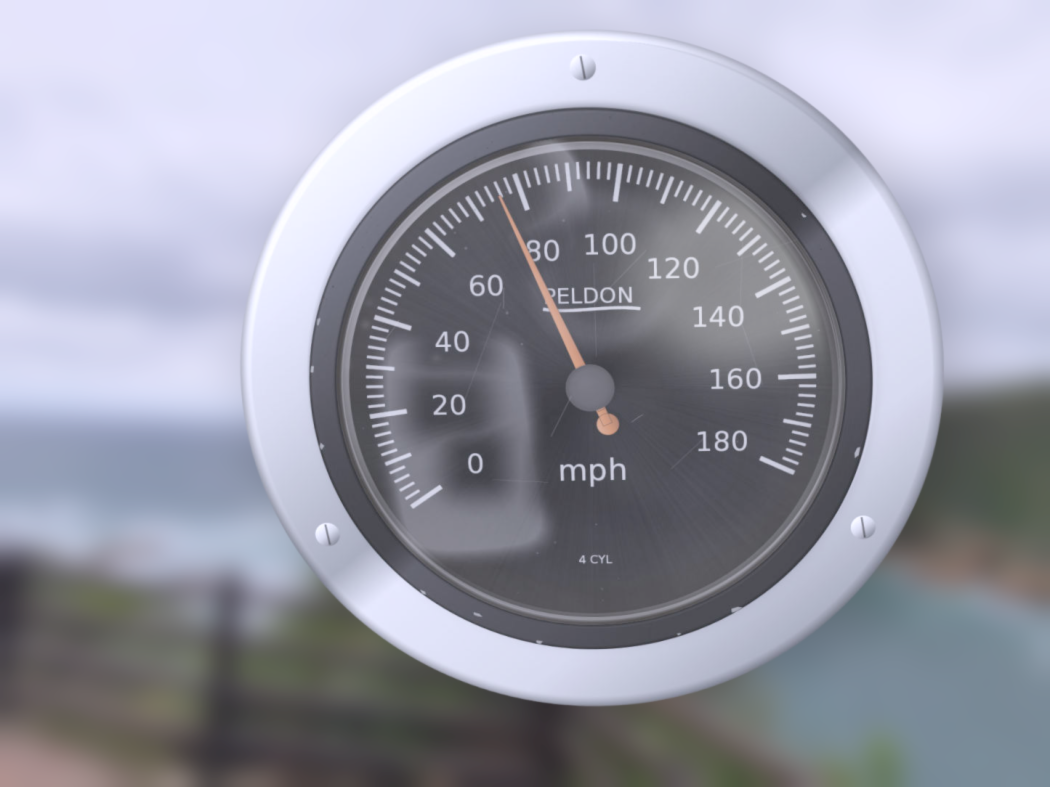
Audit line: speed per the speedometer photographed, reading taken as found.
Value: 76 mph
